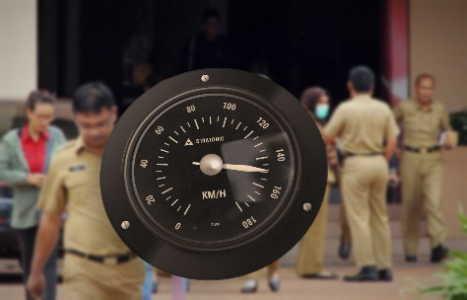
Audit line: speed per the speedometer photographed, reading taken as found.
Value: 150 km/h
